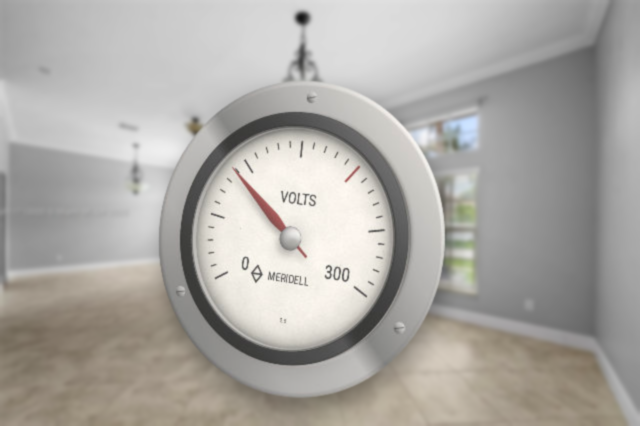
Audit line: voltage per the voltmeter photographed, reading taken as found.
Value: 90 V
